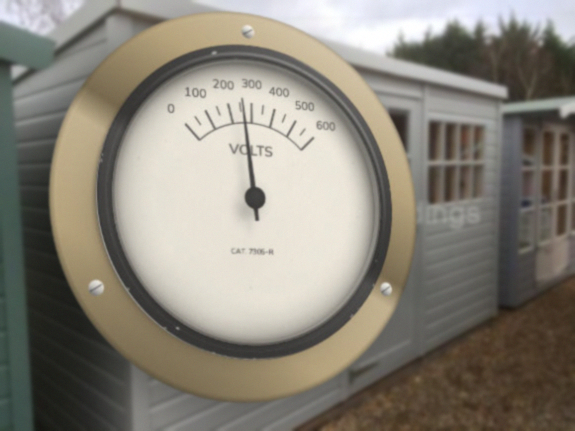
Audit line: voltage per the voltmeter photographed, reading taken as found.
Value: 250 V
